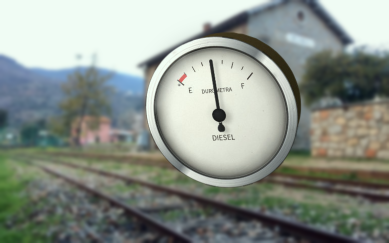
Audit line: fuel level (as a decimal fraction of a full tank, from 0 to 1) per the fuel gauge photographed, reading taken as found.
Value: 0.5
